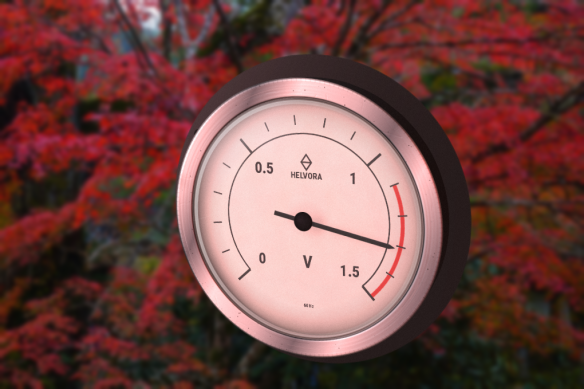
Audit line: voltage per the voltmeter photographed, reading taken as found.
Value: 1.3 V
